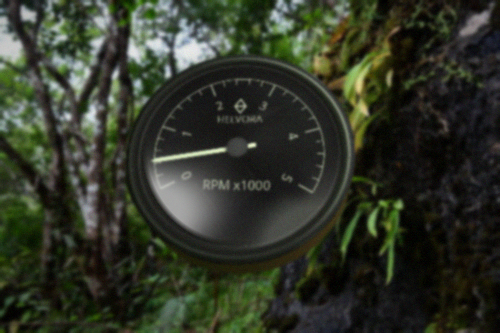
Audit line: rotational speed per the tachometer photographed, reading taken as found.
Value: 400 rpm
